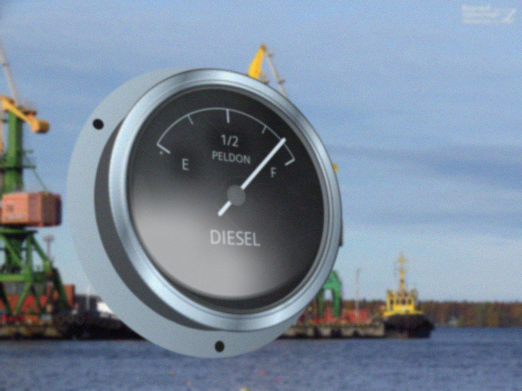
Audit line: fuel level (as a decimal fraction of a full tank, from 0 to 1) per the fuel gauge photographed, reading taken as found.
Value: 0.875
